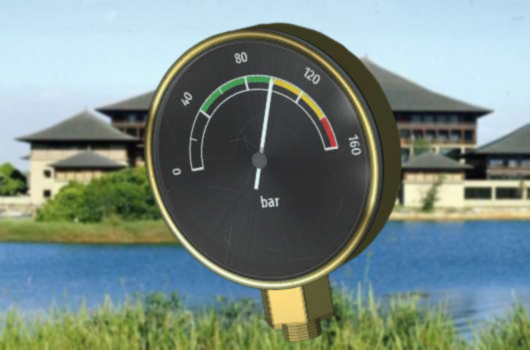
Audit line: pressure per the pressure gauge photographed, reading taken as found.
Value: 100 bar
